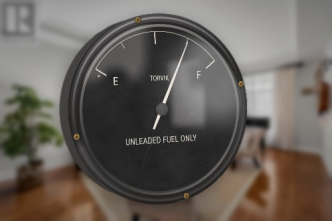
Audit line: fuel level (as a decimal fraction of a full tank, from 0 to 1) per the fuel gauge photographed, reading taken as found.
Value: 0.75
